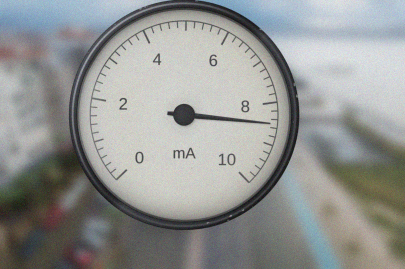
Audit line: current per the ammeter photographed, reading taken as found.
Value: 8.5 mA
